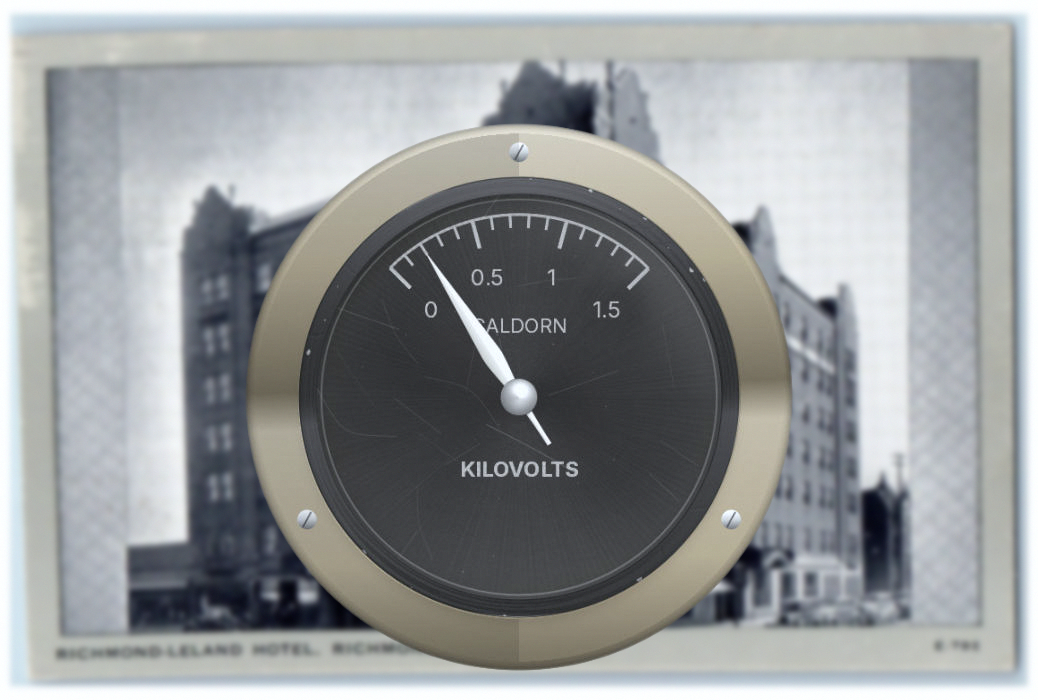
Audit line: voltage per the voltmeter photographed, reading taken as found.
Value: 0.2 kV
